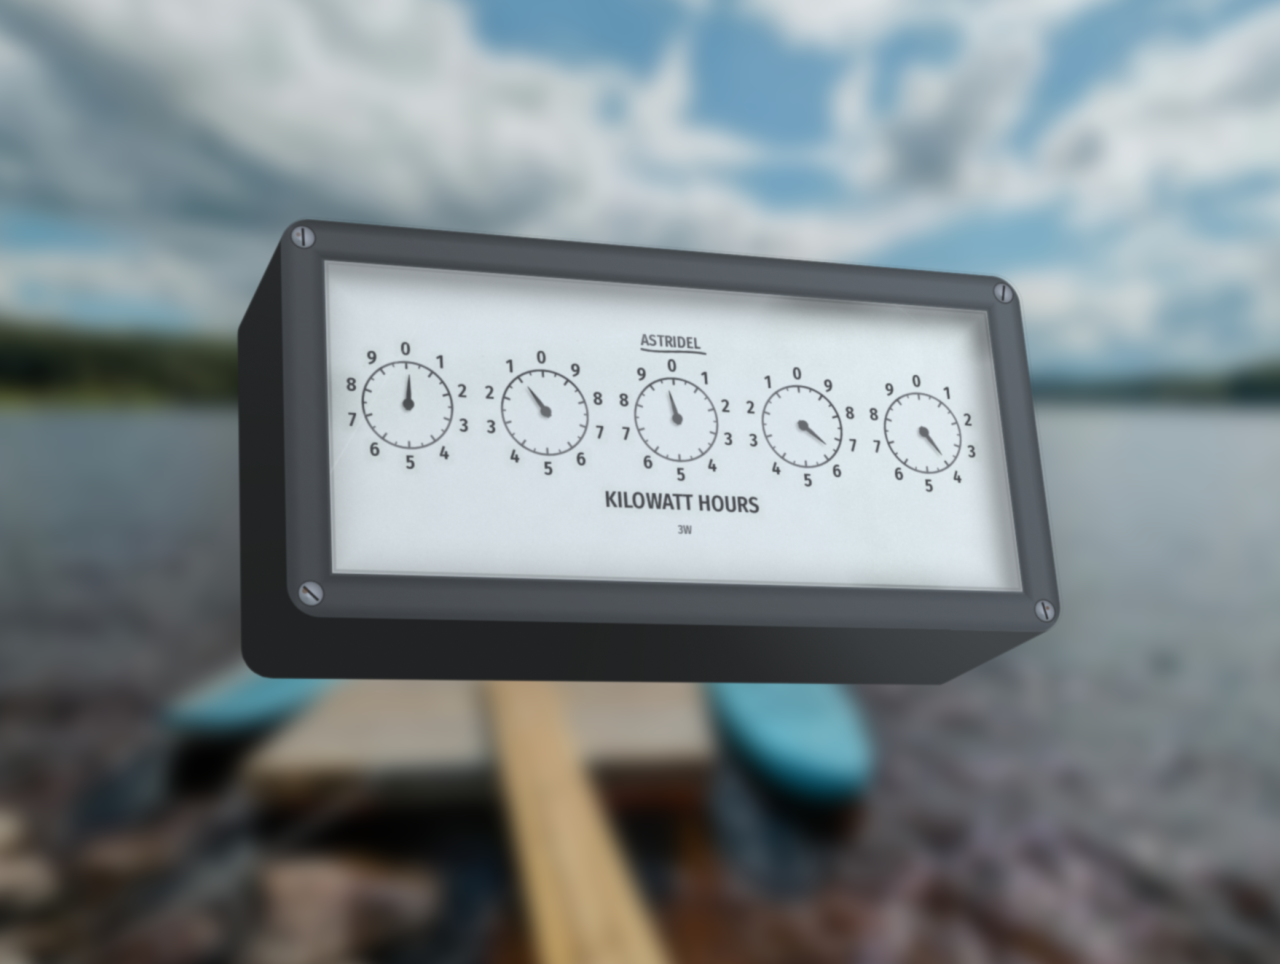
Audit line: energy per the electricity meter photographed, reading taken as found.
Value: 964 kWh
